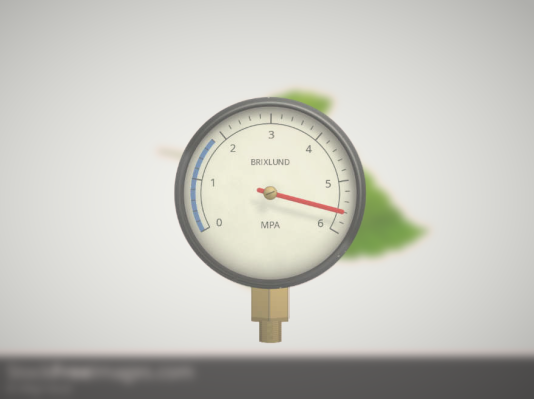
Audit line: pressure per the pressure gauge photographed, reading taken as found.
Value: 5.6 MPa
